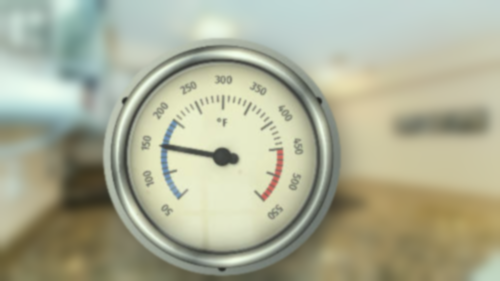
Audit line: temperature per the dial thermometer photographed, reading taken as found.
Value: 150 °F
